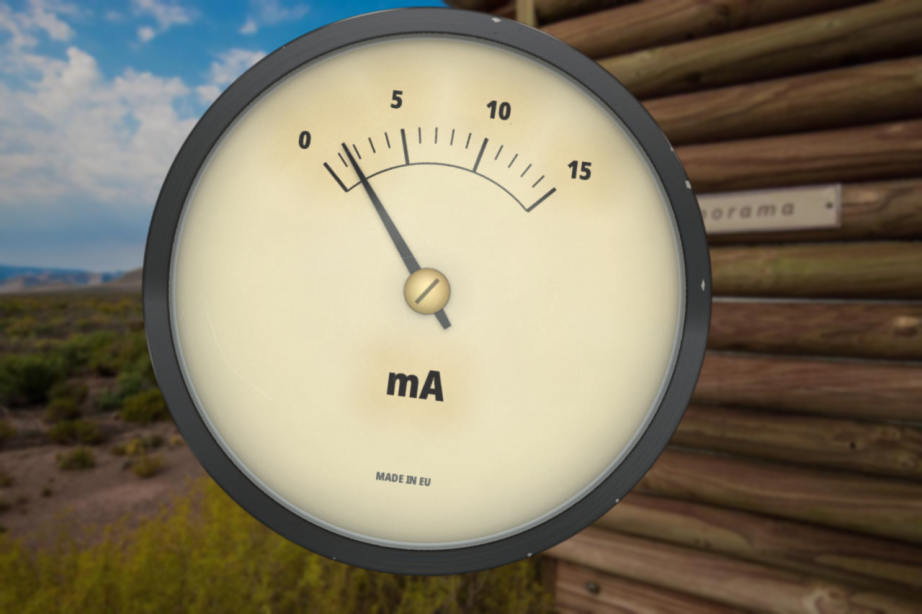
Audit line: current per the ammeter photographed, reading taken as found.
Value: 1.5 mA
